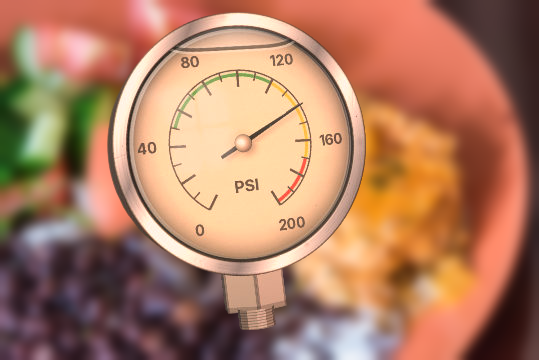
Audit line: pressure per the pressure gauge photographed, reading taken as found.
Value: 140 psi
